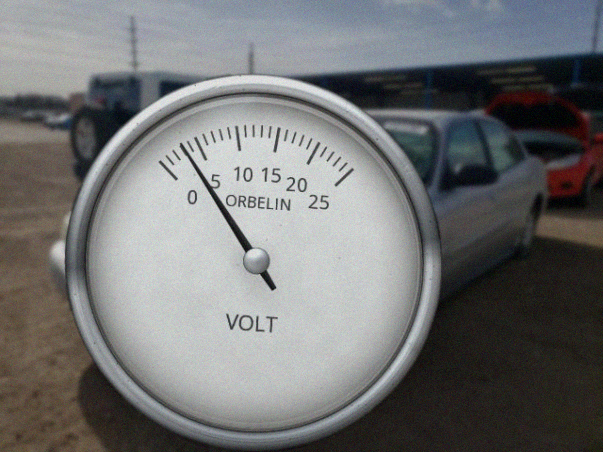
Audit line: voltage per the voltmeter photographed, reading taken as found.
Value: 3 V
